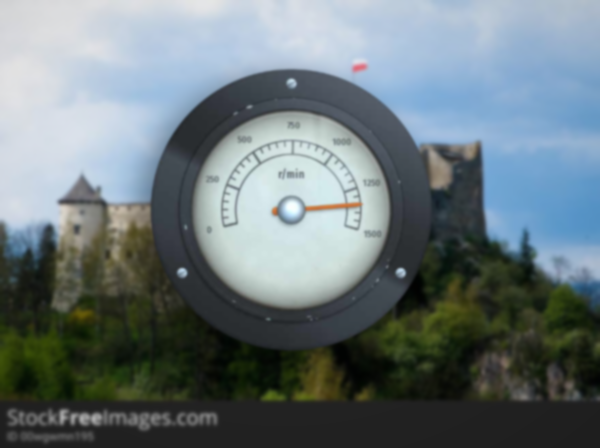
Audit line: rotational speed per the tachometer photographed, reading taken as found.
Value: 1350 rpm
